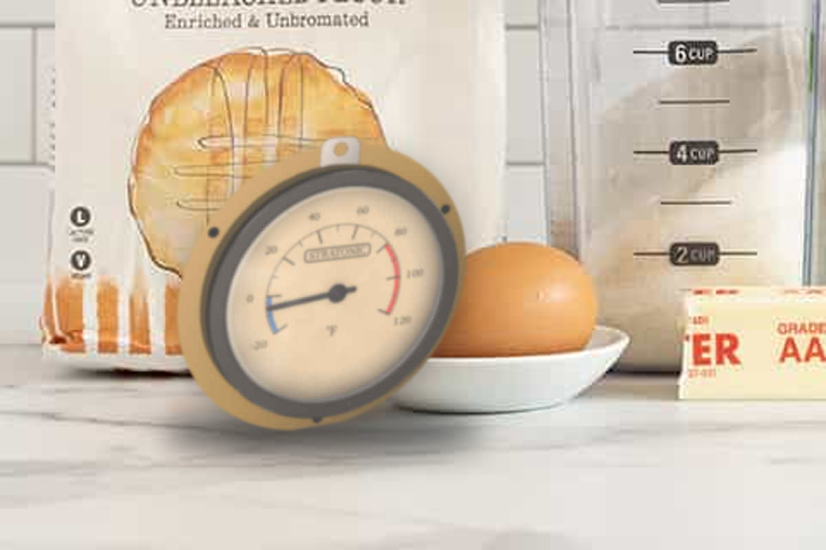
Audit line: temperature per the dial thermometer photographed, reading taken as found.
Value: -5 °F
